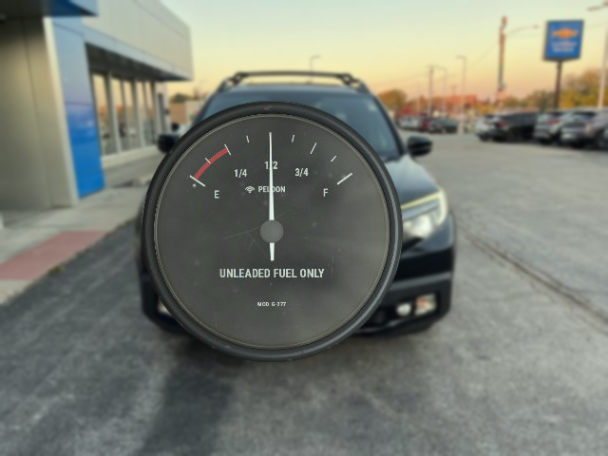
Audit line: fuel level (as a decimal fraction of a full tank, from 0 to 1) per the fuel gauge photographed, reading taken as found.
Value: 0.5
